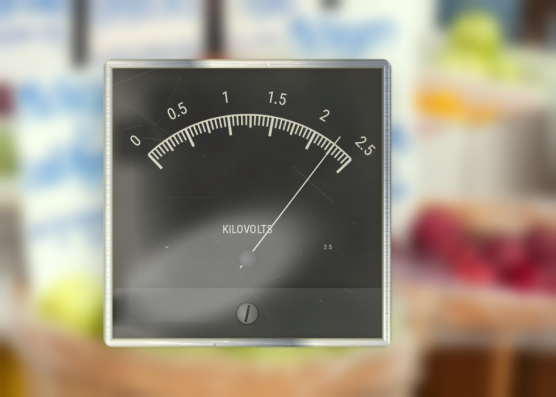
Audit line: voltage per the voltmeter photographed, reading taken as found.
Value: 2.25 kV
